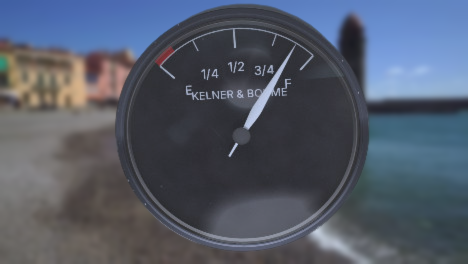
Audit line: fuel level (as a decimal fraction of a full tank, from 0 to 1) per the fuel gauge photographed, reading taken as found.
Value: 0.875
